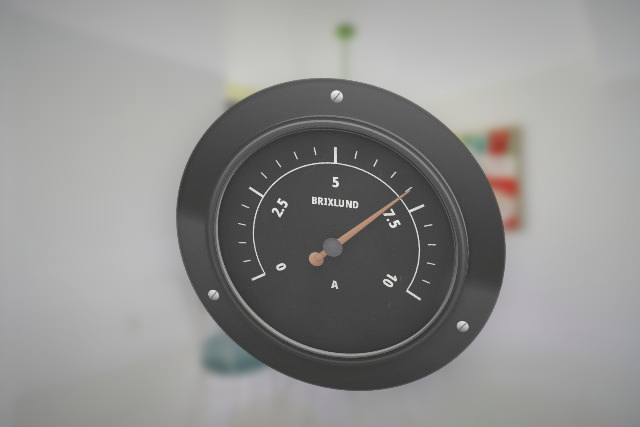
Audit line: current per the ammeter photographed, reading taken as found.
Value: 7 A
